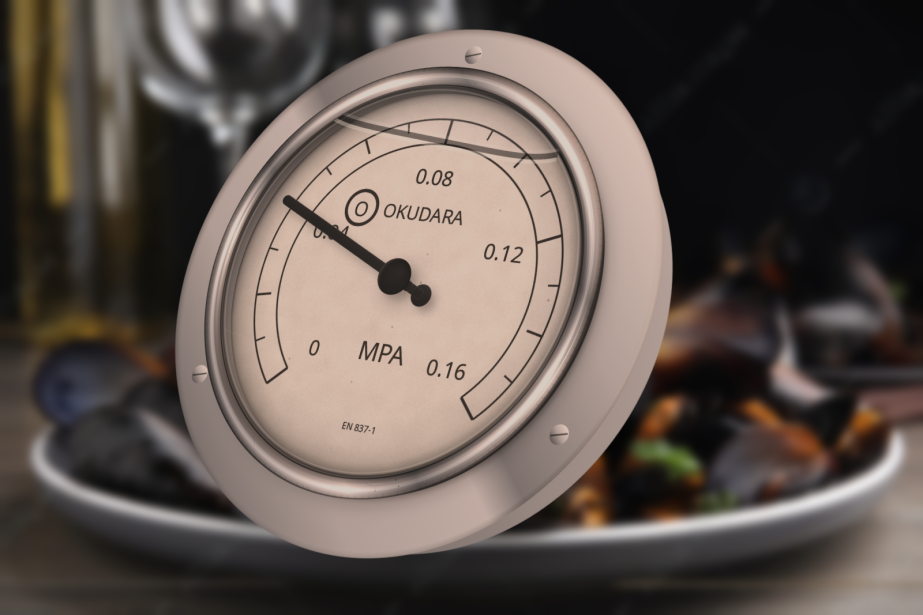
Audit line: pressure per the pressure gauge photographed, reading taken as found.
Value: 0.04 MPa
